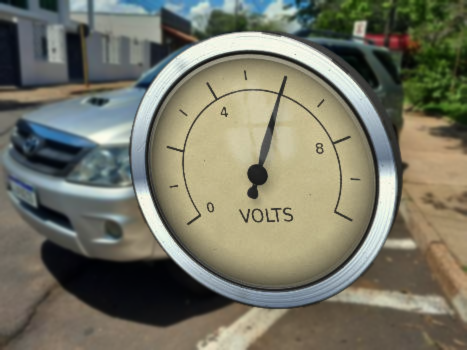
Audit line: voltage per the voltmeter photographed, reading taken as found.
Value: 6 V
